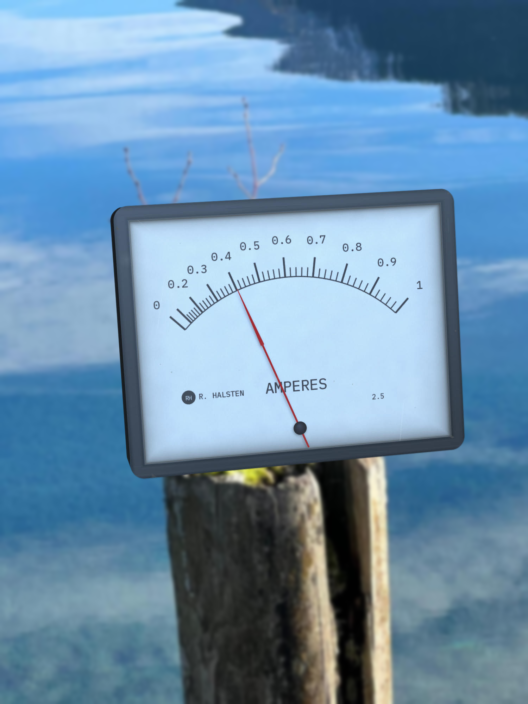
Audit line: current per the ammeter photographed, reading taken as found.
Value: 0.4 A
